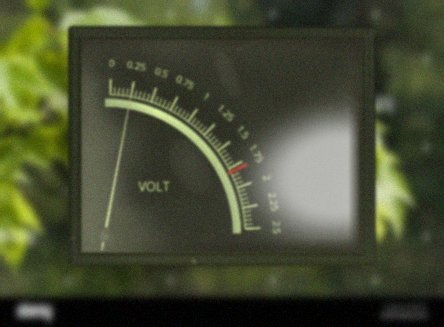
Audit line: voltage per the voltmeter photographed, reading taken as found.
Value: 0.25 V
